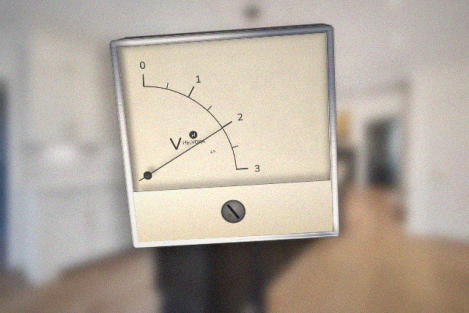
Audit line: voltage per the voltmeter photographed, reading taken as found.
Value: 2 V
